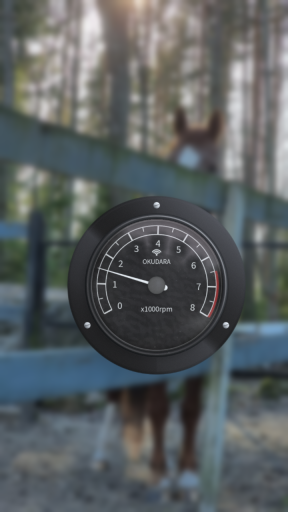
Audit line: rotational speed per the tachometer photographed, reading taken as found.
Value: 1500 rpm
